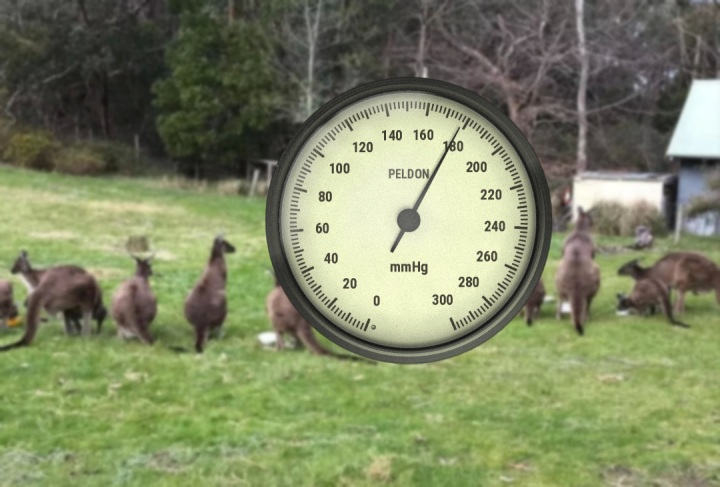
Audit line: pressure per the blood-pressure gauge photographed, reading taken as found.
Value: 178 mmHg
